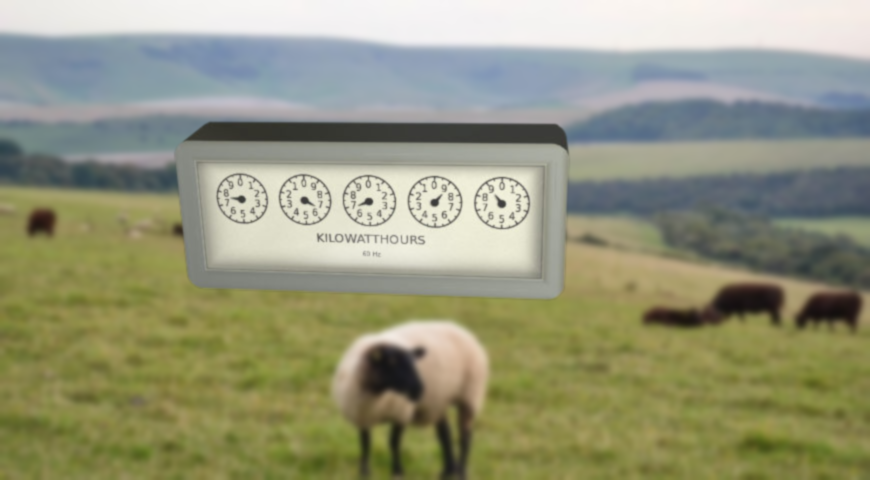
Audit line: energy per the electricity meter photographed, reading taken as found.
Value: 76689 kWh
